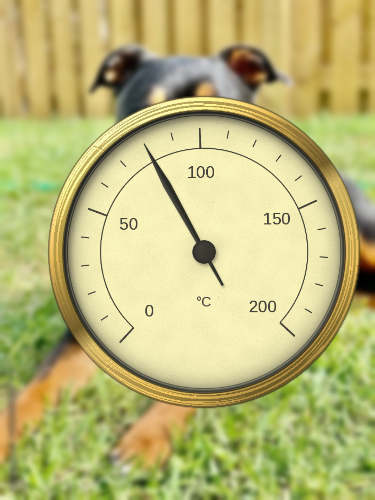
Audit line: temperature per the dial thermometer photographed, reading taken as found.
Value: 80 °C
